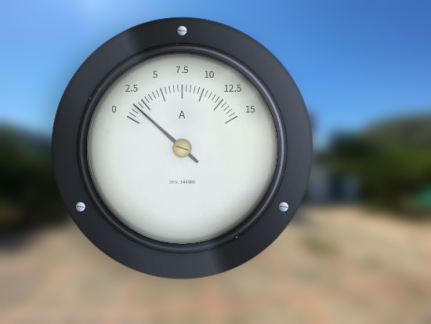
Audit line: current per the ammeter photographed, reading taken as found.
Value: 1.5 A
